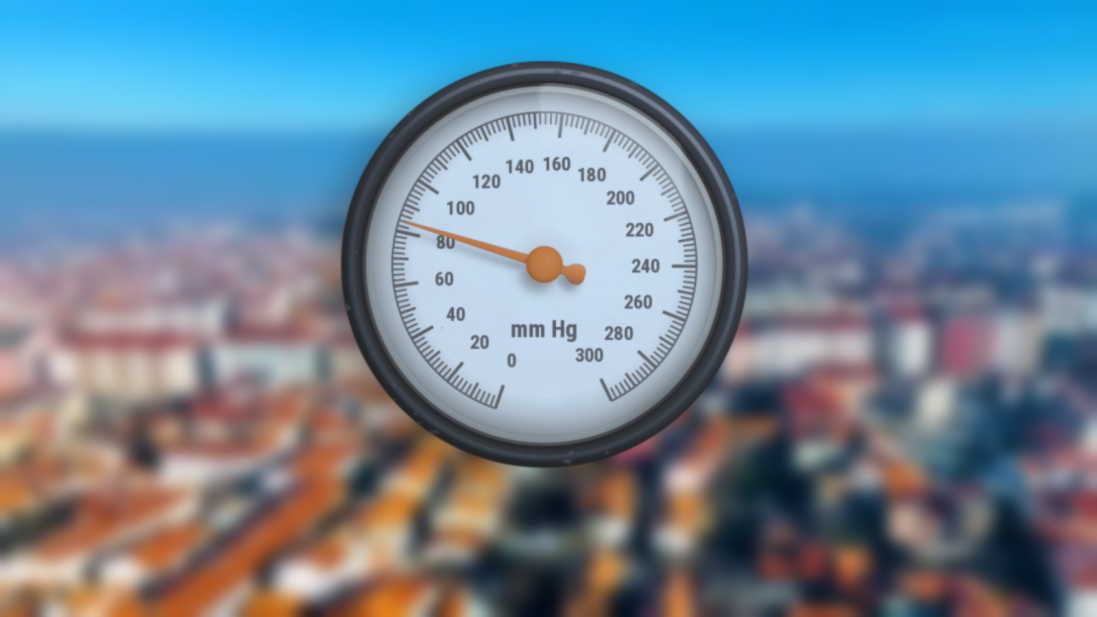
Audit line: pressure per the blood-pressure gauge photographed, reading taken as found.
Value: 84 mmHg
